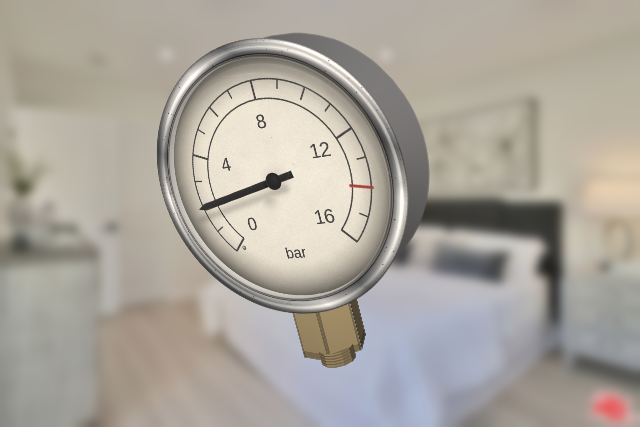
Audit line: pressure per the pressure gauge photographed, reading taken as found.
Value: 2 bar
